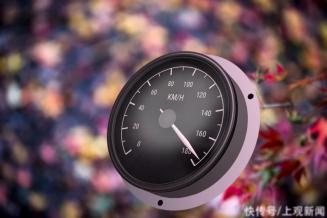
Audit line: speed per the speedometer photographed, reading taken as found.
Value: 175 km/h
